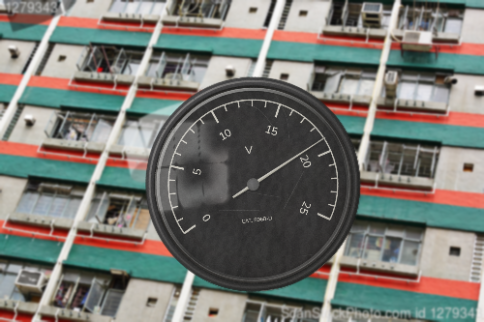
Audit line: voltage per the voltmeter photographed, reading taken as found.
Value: 19 V
